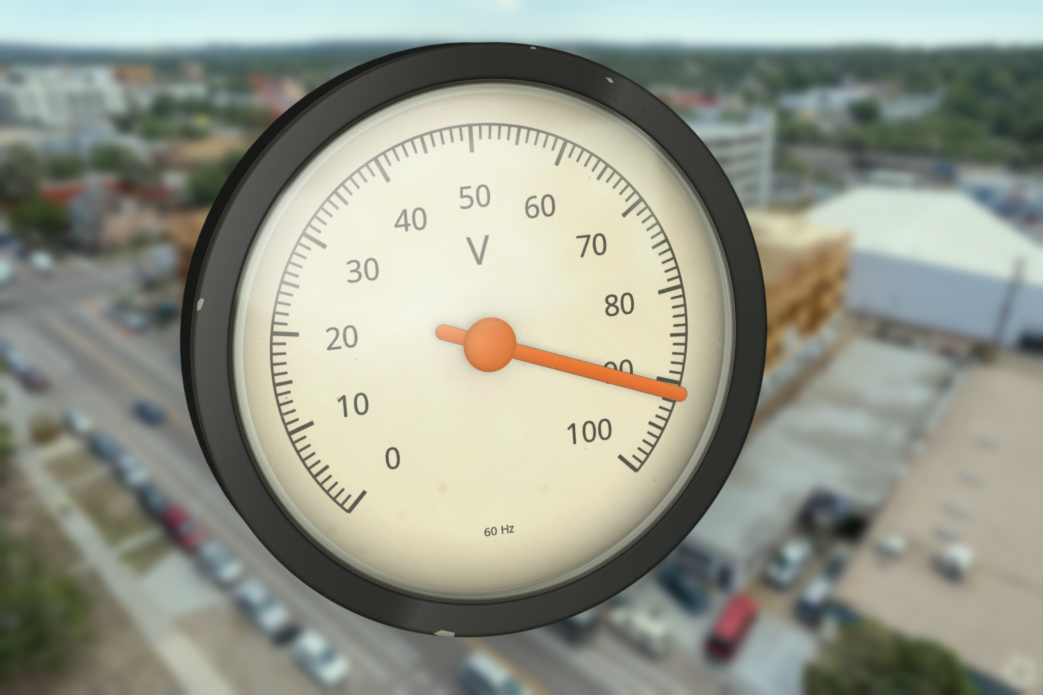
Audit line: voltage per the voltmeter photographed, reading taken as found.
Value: 91 V
